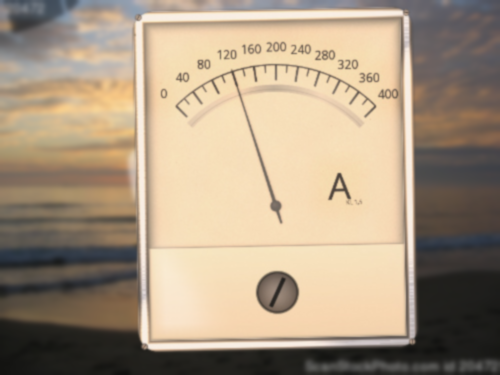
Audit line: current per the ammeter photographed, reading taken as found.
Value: 120 A
